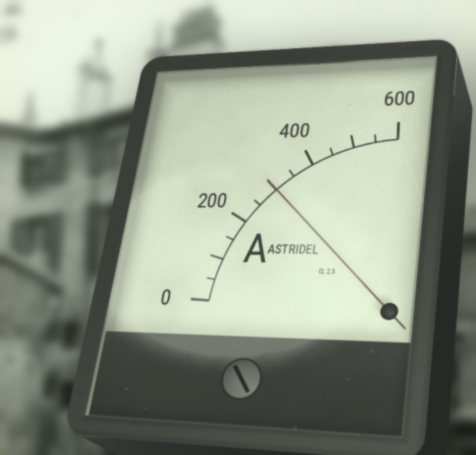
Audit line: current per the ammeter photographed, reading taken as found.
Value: 300 A
